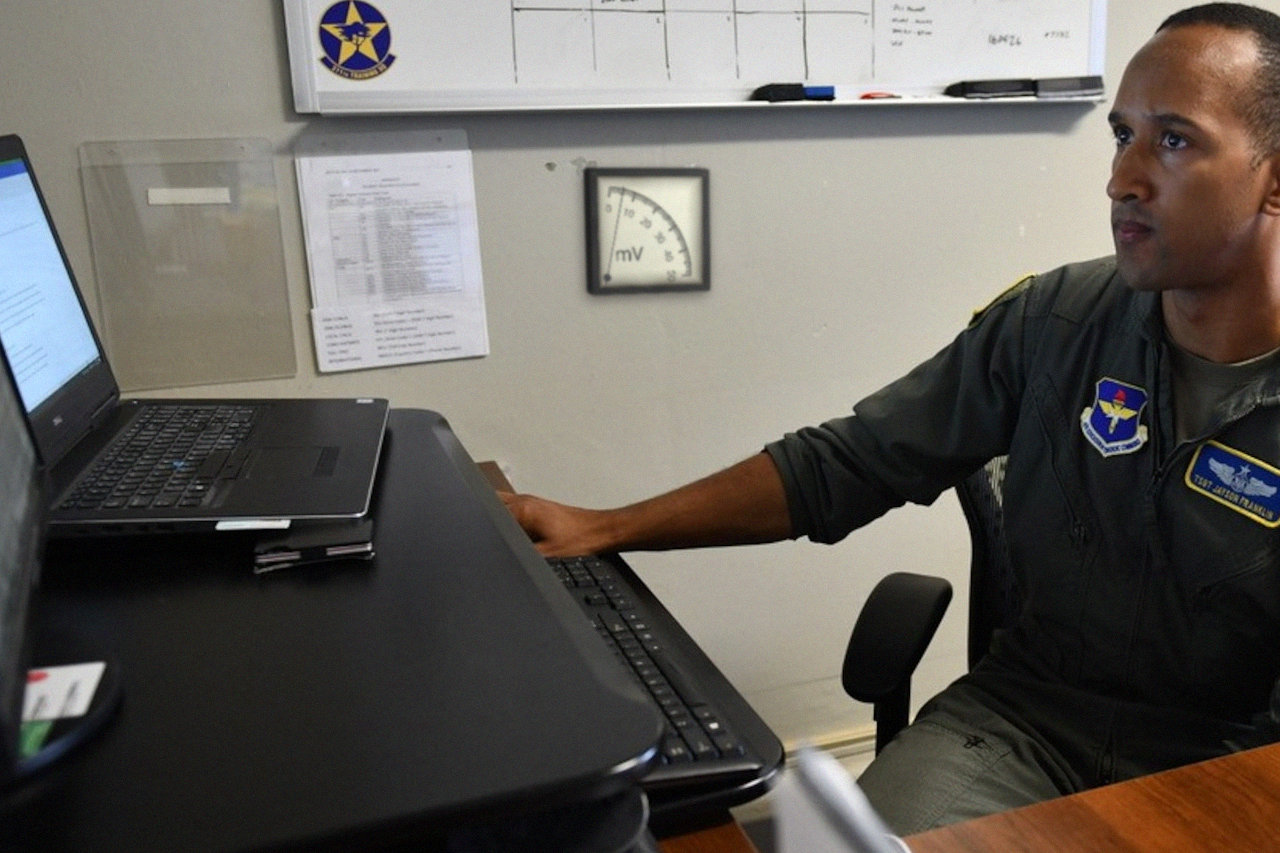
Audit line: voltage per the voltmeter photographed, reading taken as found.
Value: 5 mV
